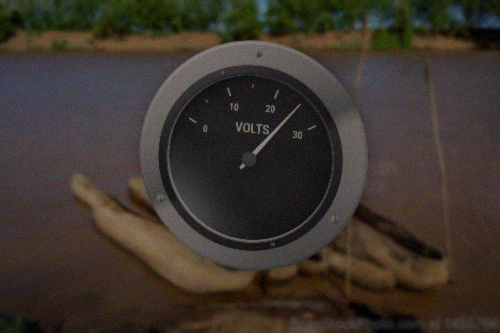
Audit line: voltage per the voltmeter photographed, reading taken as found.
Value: 25 V
